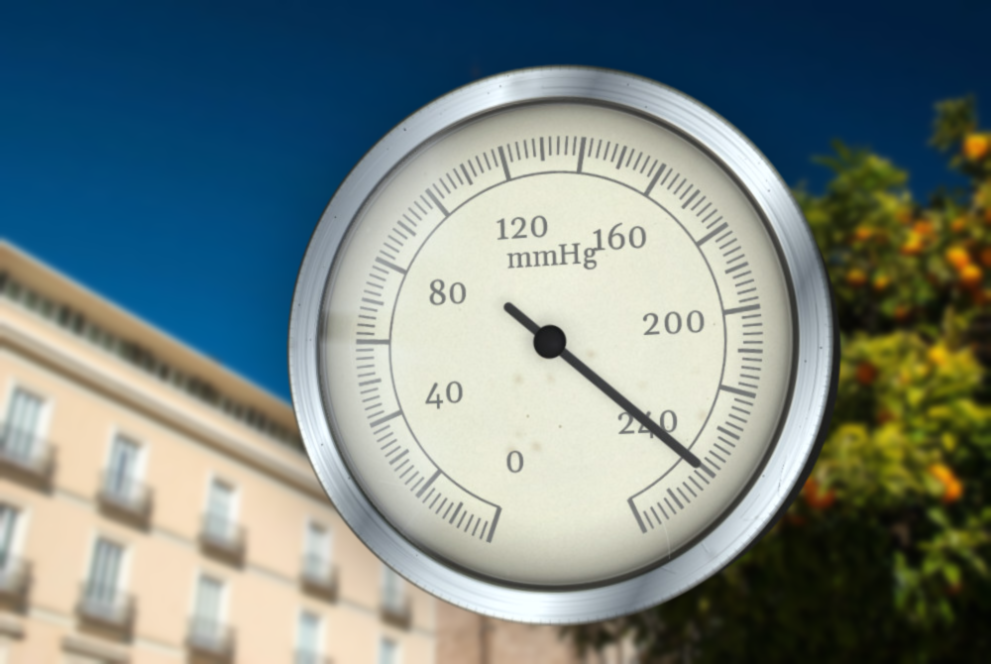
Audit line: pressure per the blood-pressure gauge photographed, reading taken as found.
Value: 240 mmHg
